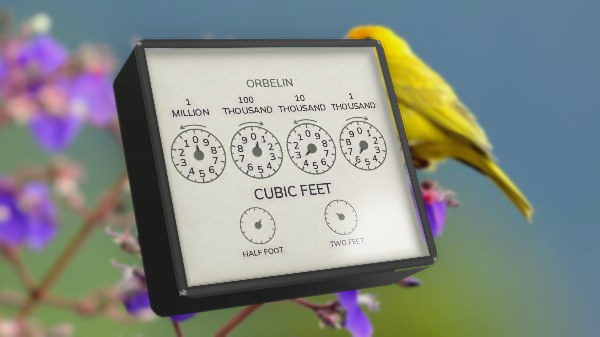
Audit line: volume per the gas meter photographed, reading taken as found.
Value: 3600 ft³
